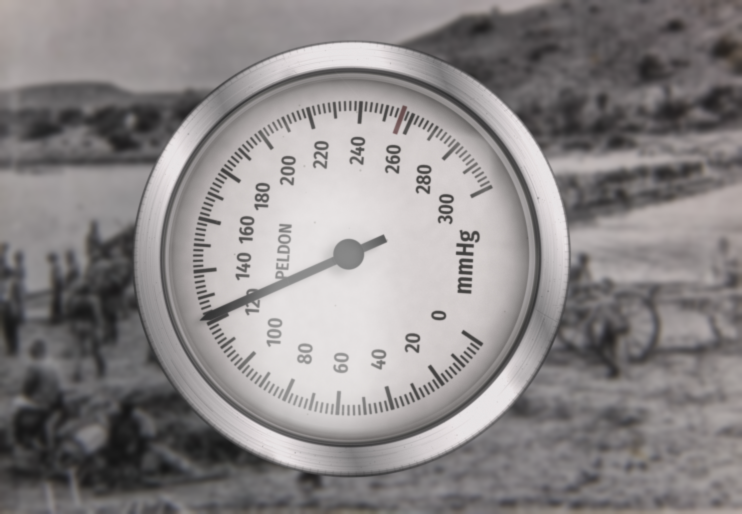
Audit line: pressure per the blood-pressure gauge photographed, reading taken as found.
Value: 122 mmHg
